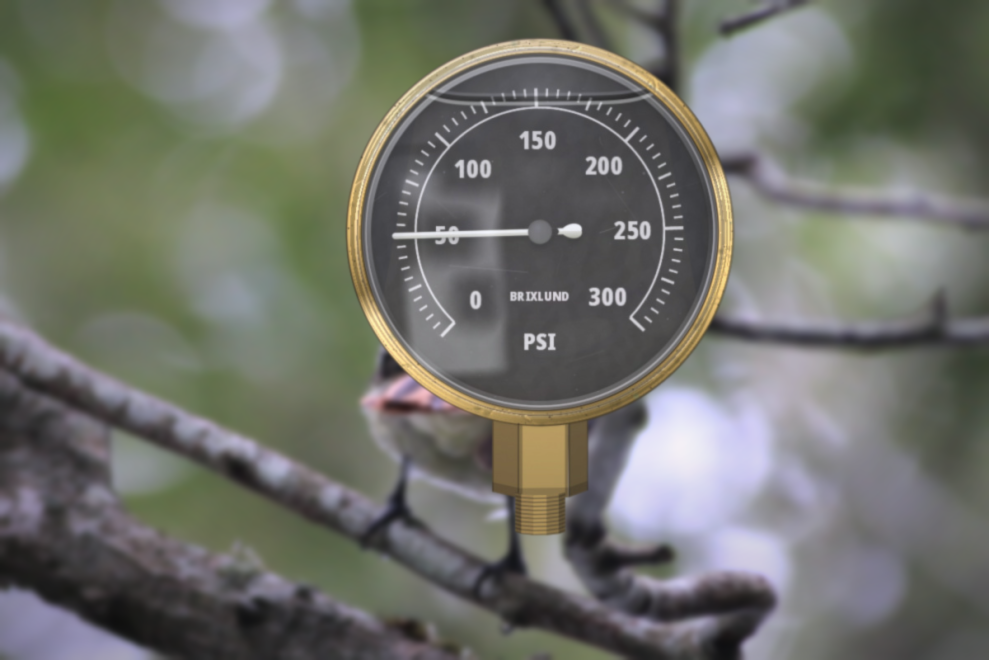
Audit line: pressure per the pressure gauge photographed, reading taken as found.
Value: 50 psi
